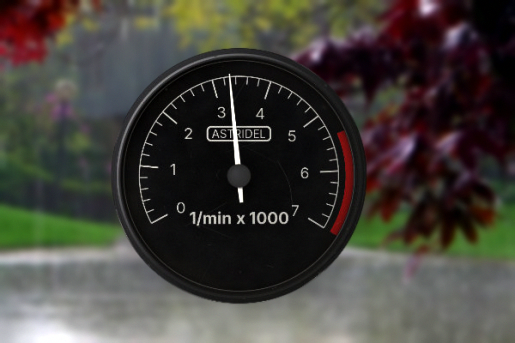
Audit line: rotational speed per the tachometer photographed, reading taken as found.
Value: 3300 rpm
